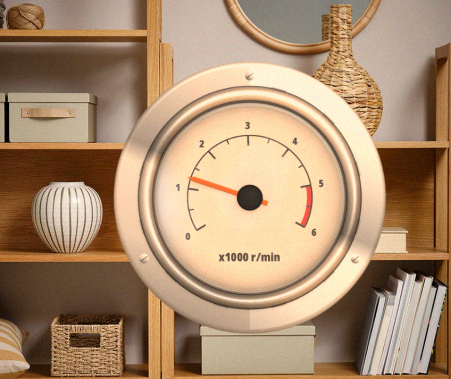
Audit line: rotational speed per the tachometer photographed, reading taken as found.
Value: 1250 rpm
